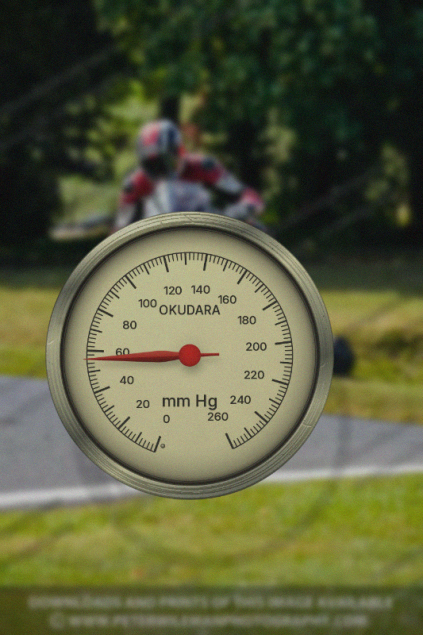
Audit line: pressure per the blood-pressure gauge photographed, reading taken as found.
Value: 56 mmHg
